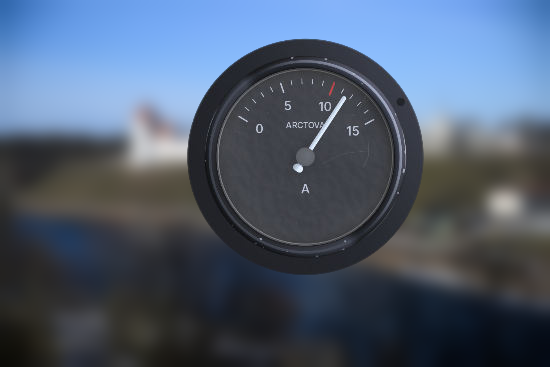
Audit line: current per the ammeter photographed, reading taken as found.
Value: 11.5 A
